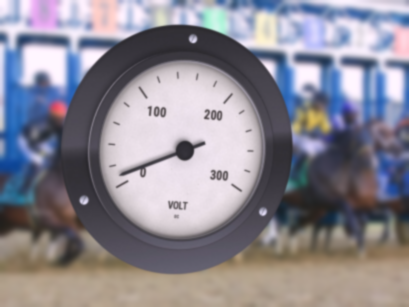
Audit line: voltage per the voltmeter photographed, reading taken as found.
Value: 10 V
